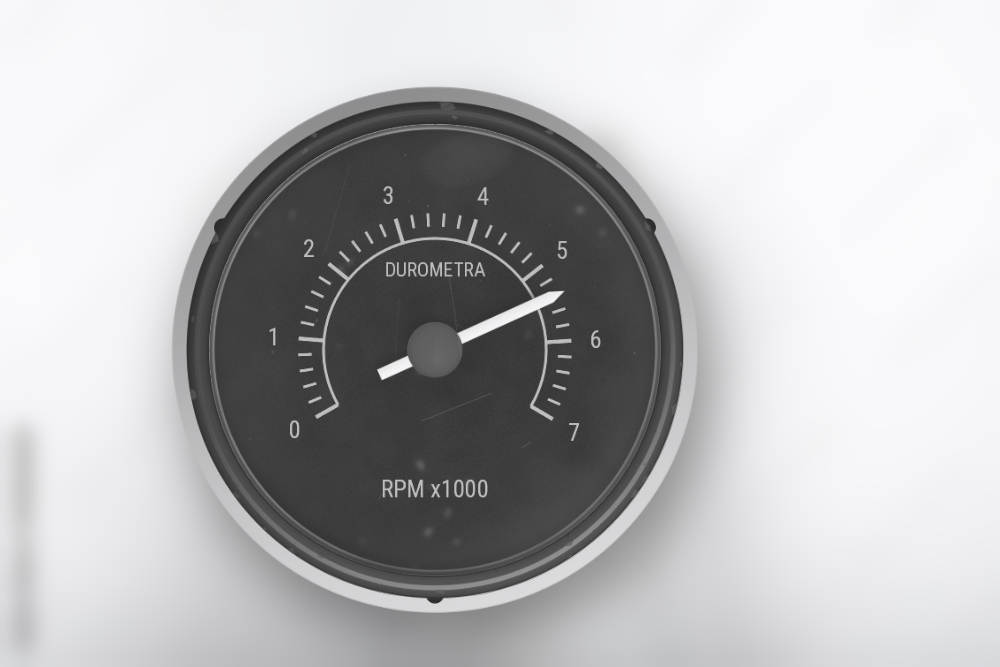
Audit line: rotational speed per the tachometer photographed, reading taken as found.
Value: 5400 rpm
